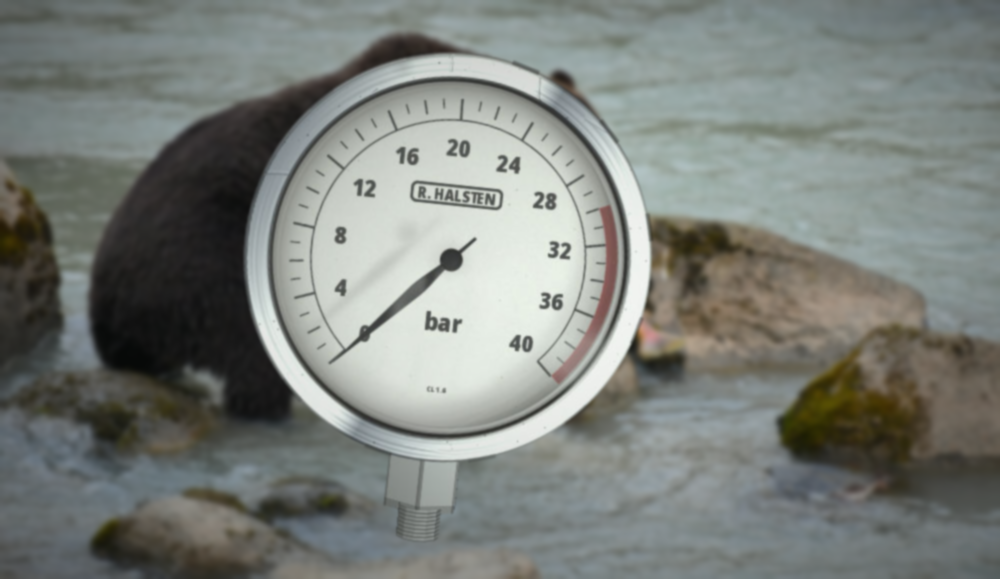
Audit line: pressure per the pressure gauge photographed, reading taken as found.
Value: 0 bar
